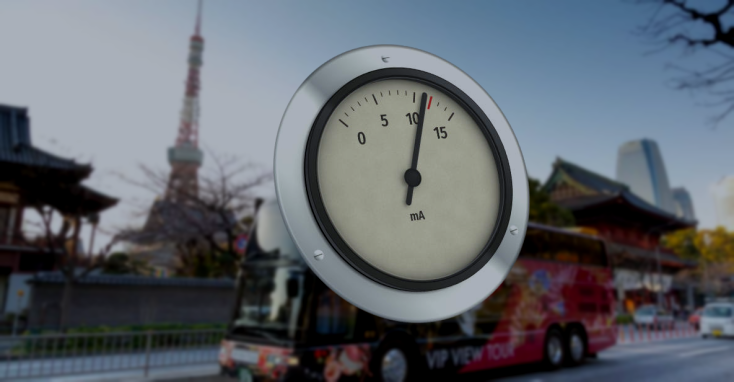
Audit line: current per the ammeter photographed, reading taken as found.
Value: 11 mA
